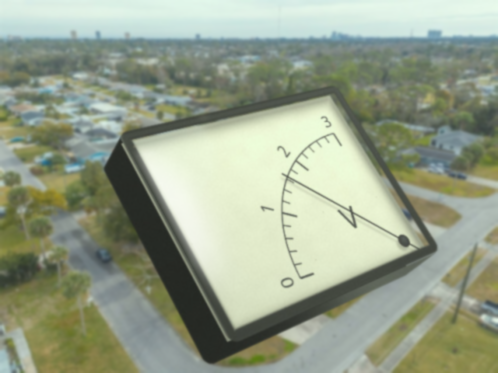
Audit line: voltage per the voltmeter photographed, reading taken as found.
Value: 1.6 V
